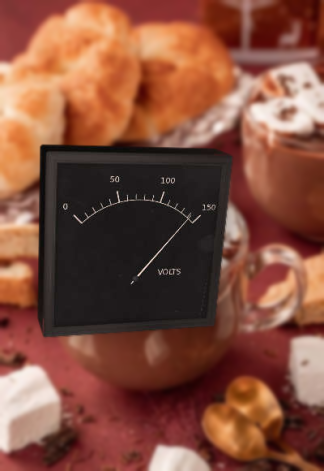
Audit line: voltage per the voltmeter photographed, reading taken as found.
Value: 140 V
